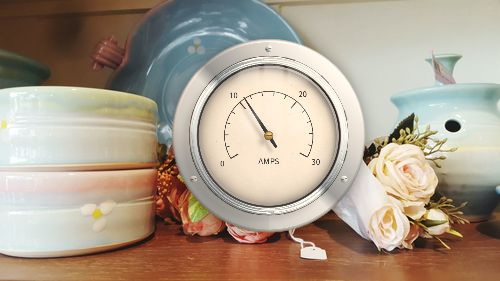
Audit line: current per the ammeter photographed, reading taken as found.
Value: 11 A
